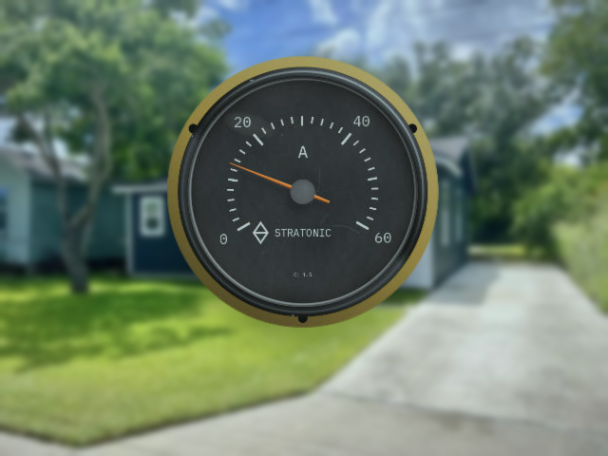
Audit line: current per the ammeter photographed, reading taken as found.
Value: 13 A
